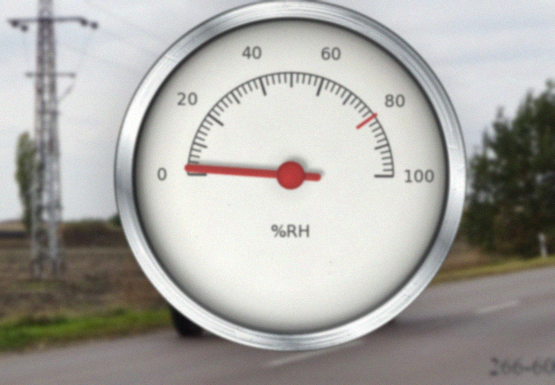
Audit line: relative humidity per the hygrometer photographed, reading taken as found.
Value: 2 %
